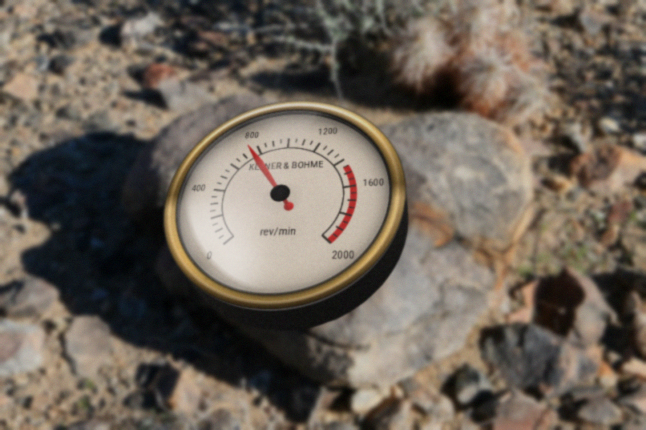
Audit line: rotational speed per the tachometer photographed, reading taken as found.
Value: 750 rpm
